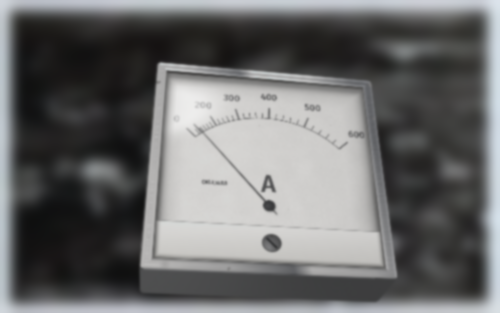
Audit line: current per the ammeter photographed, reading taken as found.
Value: 100 A
